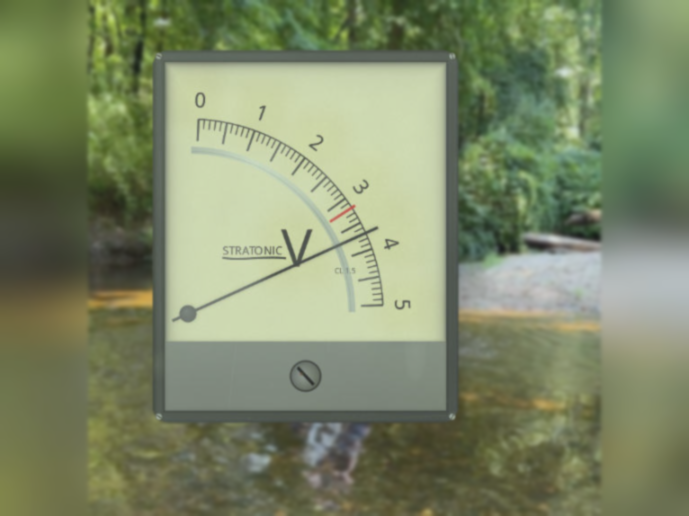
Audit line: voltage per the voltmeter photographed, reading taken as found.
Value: 3.7 V
